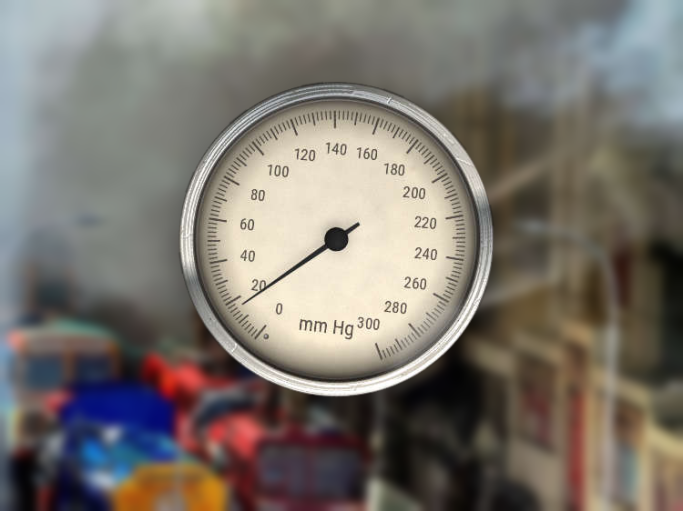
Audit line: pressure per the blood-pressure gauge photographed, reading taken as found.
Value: 16 mmHg
